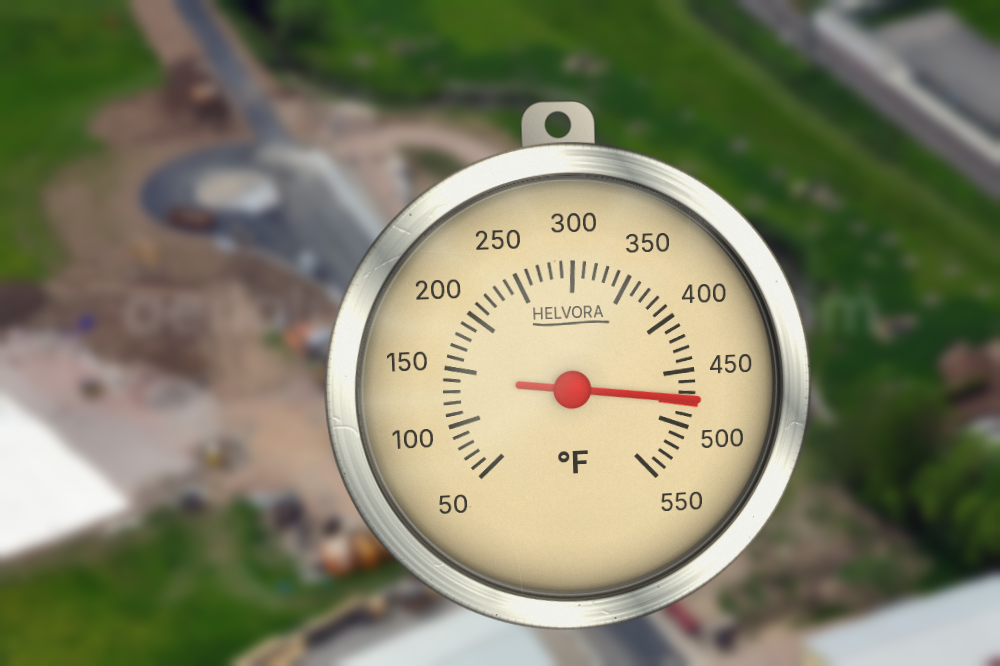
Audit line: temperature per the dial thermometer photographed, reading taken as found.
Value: 475 °F
